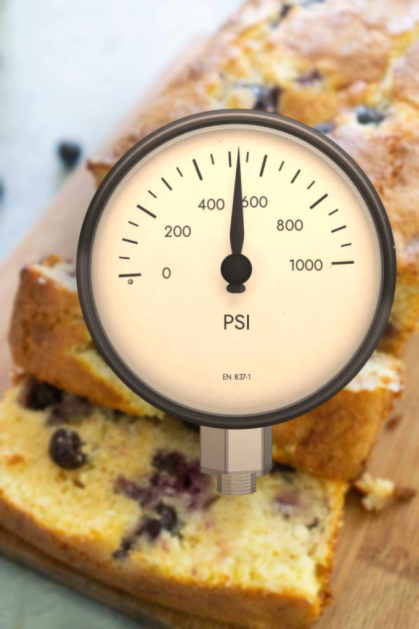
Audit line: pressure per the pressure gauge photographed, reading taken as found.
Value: 525 psi
